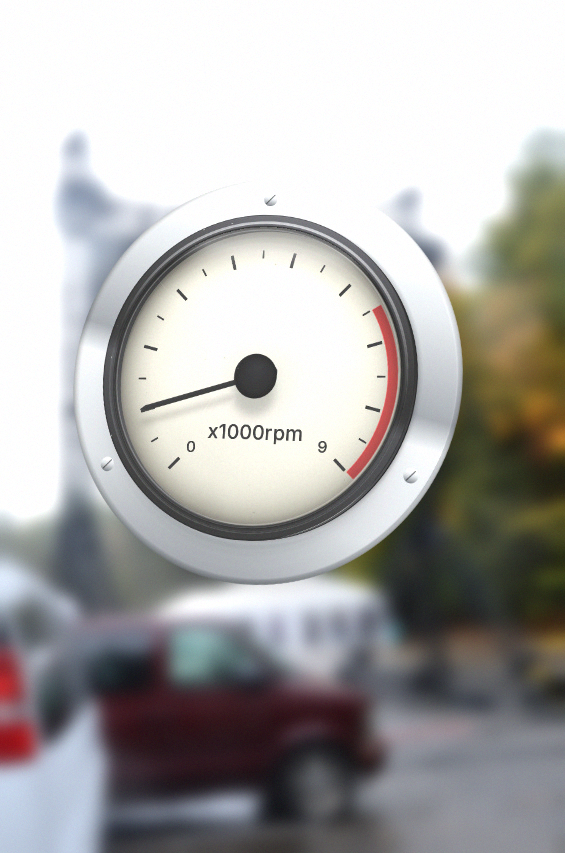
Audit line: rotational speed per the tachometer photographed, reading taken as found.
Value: 1000 rpm
